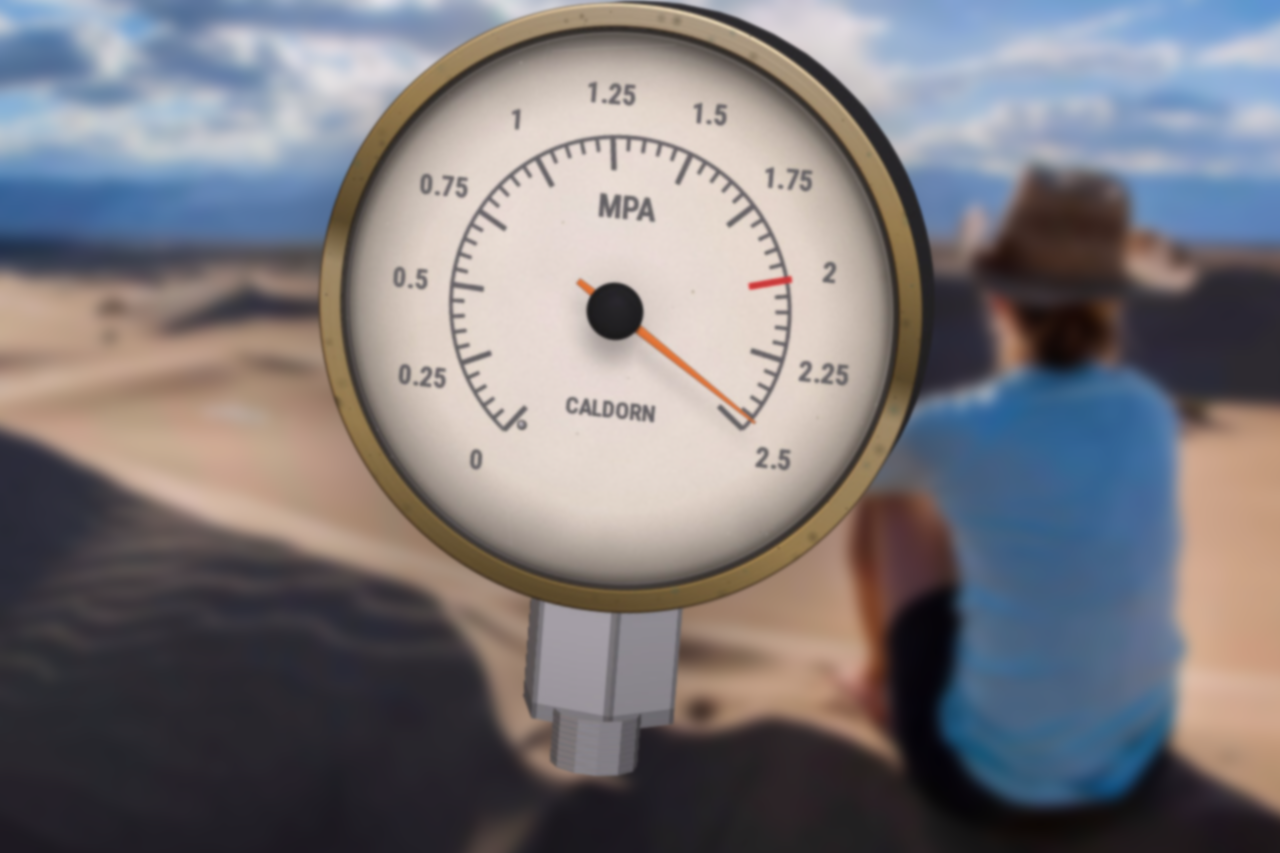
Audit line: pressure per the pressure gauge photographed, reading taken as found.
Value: 2.45 MPa
